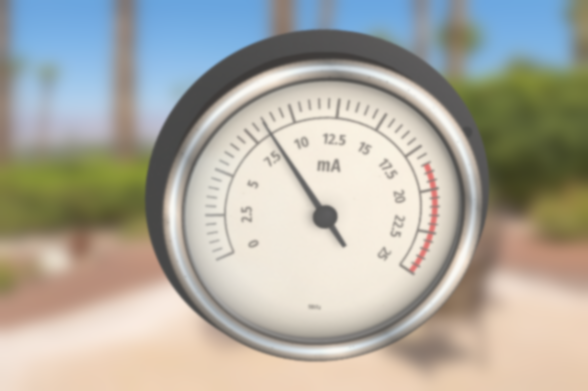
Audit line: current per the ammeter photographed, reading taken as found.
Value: 8.5 mA
